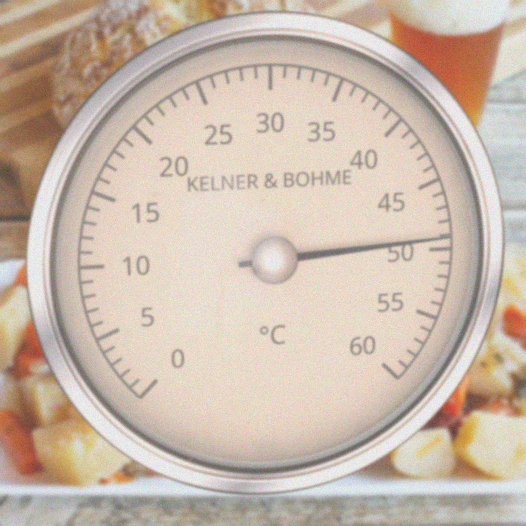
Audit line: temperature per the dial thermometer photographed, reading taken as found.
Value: 49 °C
